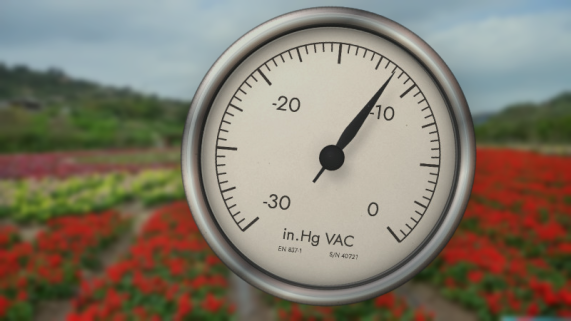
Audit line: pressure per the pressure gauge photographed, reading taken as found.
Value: -11.5 inHg
